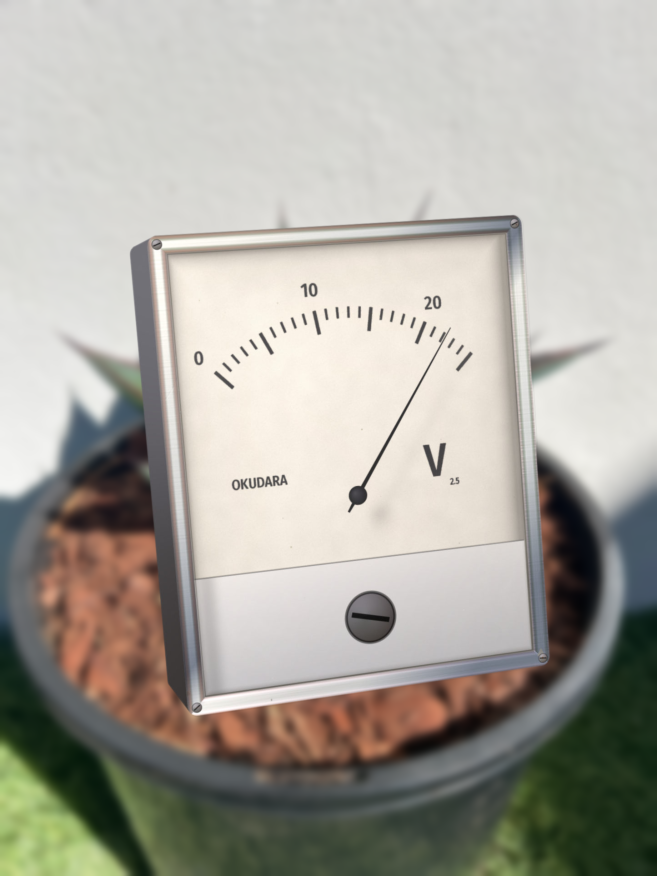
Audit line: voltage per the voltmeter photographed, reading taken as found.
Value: 22 V
